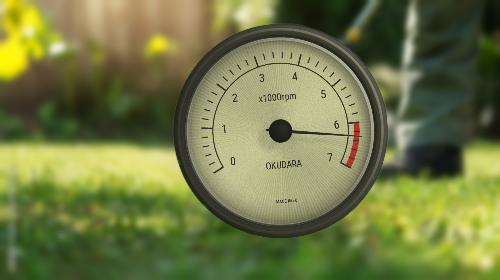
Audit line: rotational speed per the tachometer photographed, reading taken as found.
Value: 6300 rpm
